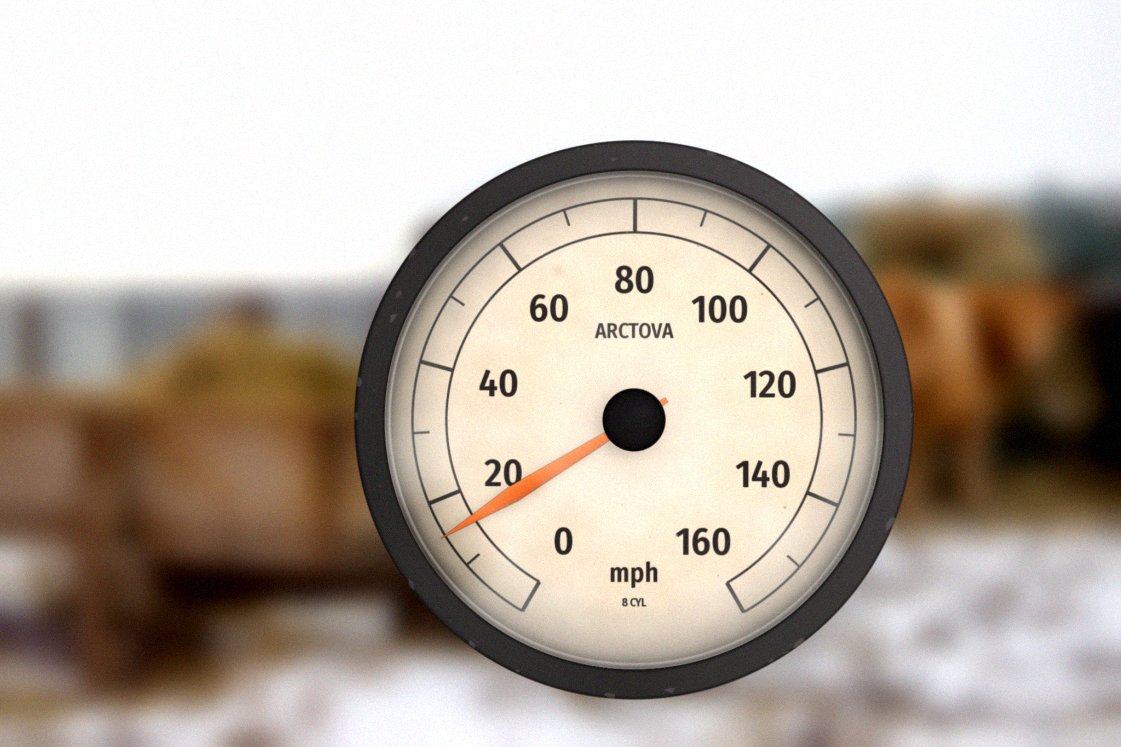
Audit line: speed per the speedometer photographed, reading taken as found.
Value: 15 mph
